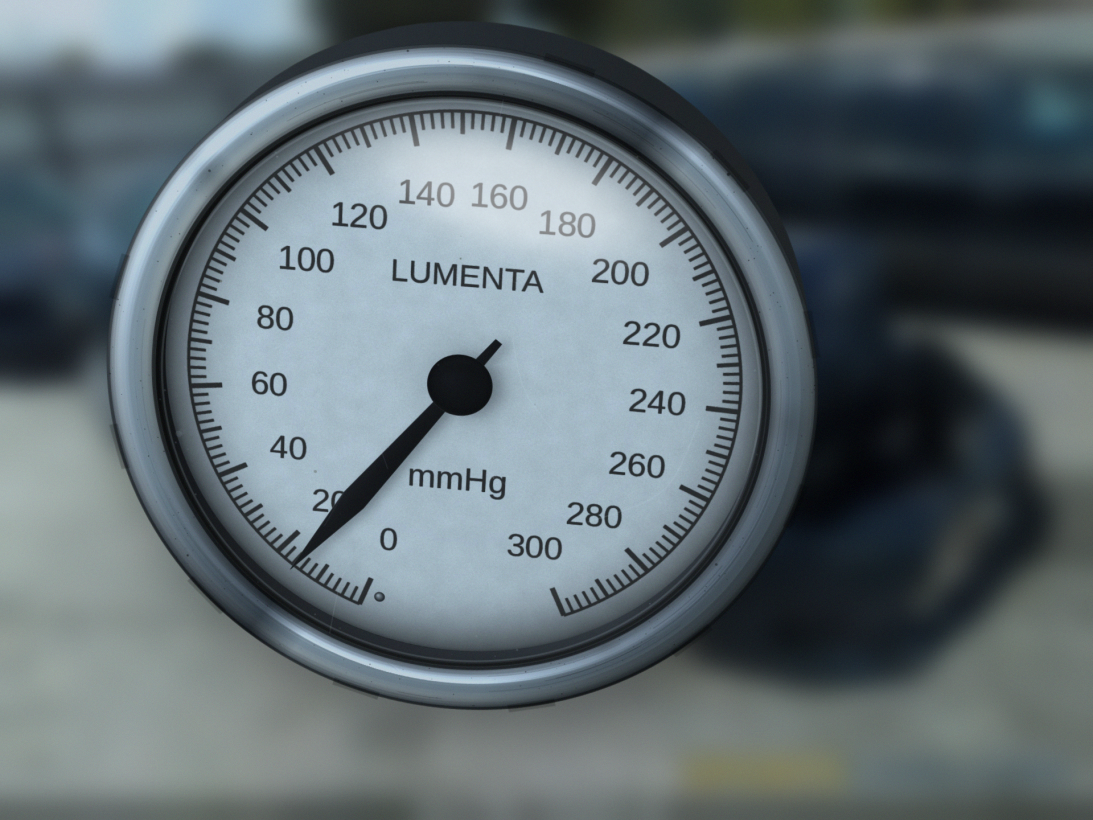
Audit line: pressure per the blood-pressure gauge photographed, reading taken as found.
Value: 16 mmHg
